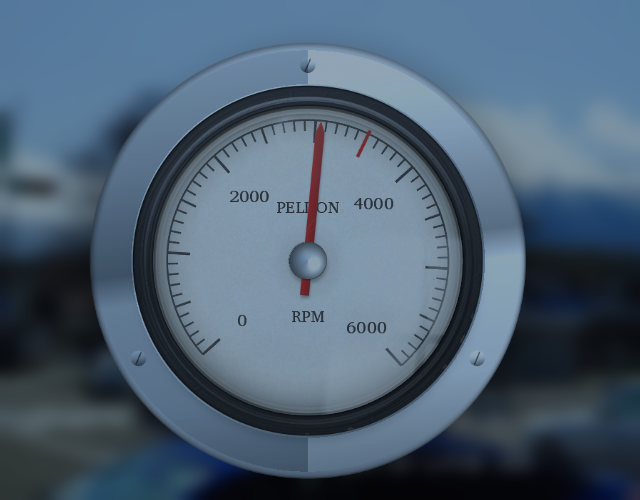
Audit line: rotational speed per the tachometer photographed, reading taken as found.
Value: 3050 rpm
